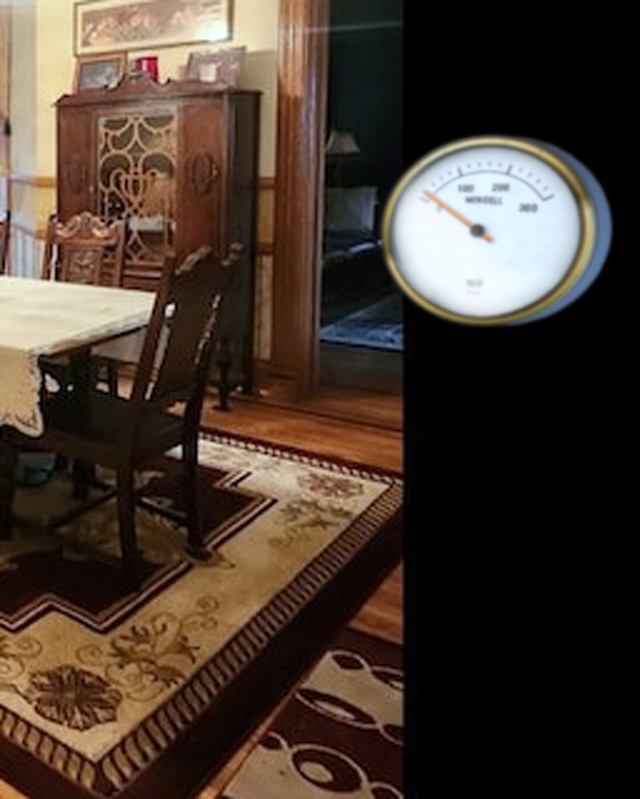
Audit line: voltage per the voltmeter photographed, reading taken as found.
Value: 20 mV
